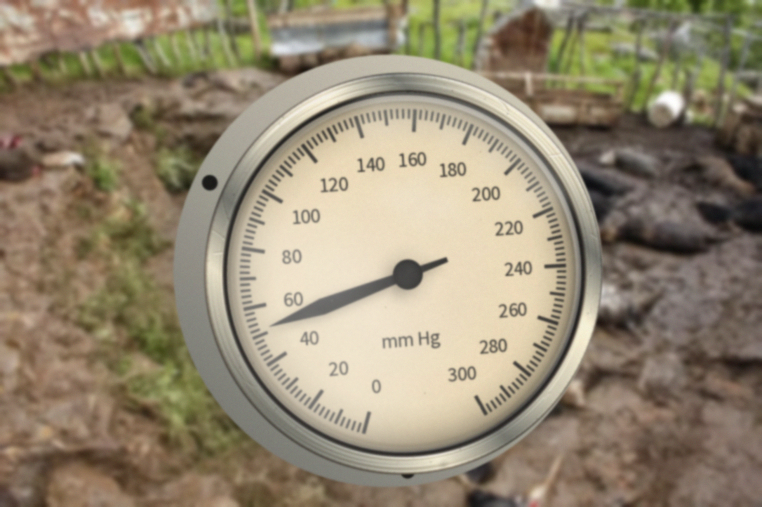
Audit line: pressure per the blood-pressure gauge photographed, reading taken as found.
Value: 52 mmHg
